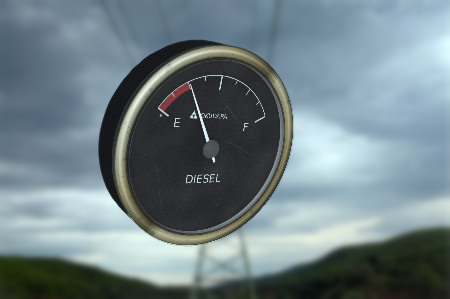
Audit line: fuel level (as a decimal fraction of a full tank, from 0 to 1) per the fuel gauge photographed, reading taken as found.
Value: 0.25
